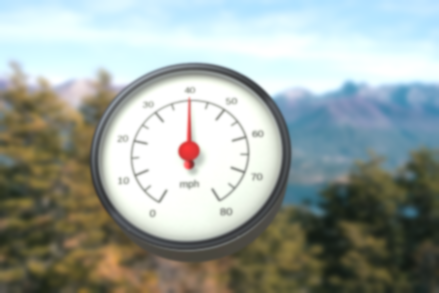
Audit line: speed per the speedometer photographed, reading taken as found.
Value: 40 mph
